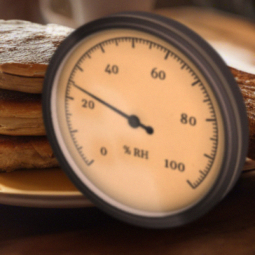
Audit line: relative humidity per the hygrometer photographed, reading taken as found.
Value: 25 %
